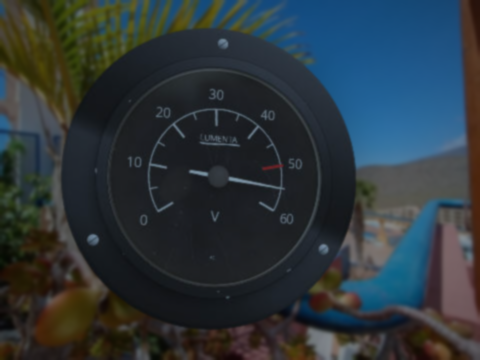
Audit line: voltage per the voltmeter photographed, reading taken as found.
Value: 55 V
